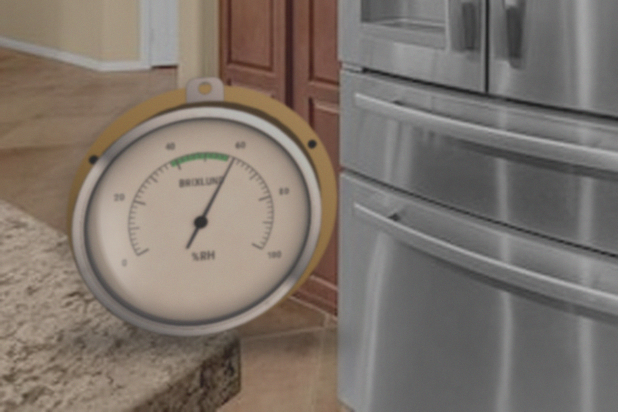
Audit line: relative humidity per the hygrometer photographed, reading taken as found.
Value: 60 %
